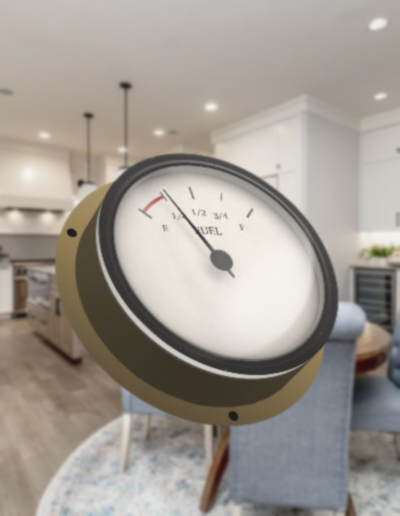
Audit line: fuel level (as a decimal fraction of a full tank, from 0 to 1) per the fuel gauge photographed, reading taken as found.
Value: 0.25
